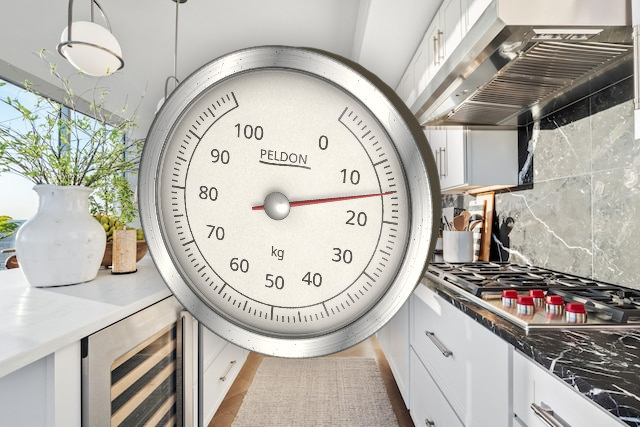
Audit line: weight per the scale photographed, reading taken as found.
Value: 15 kg
